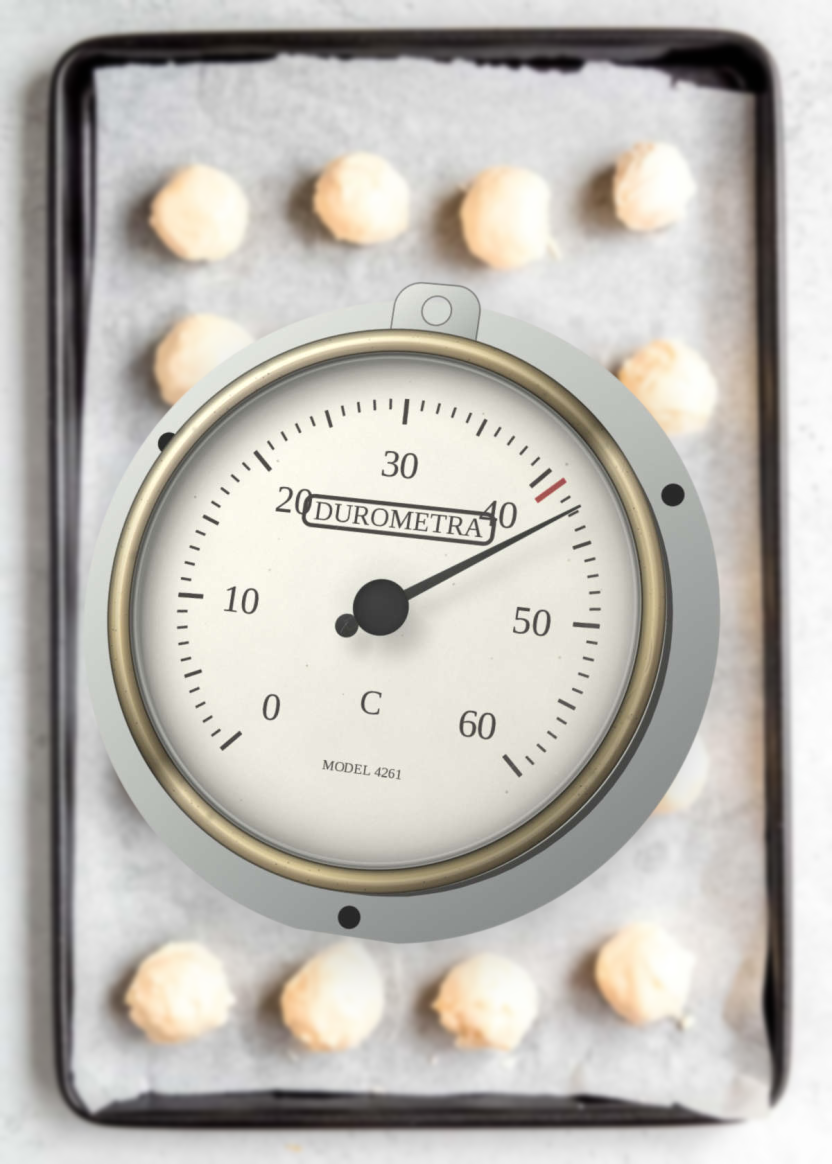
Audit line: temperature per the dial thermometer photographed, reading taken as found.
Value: 43 °C
